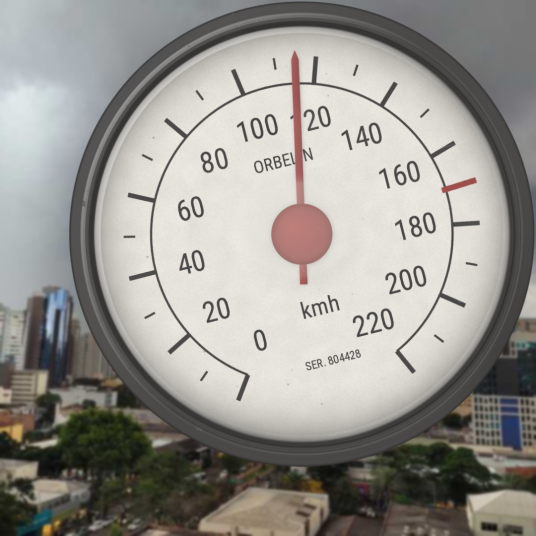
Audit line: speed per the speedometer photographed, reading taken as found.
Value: 115 km/h
